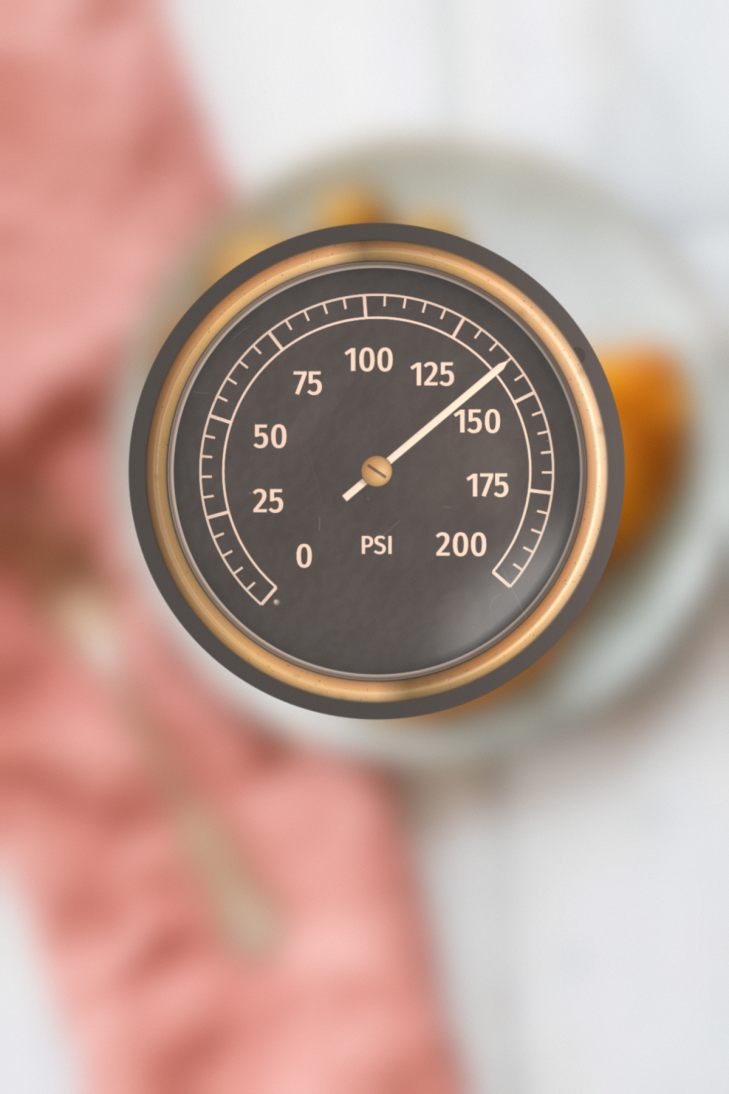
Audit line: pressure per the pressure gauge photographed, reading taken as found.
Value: 140 psi
